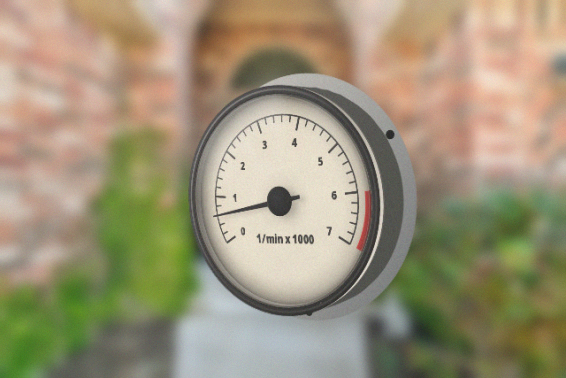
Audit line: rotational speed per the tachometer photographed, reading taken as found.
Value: 600 rpm
